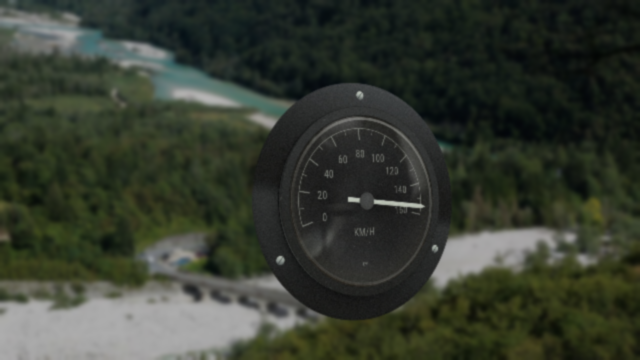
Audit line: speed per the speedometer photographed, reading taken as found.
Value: 155 km/h
